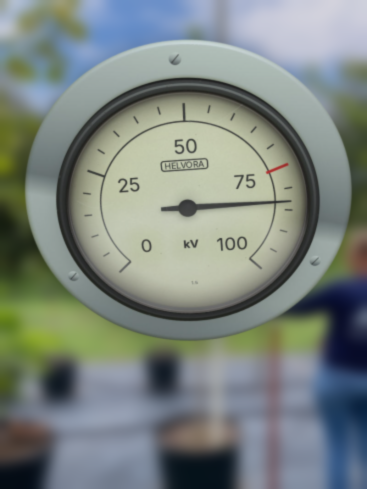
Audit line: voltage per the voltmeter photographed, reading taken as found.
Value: 82.5 kV
